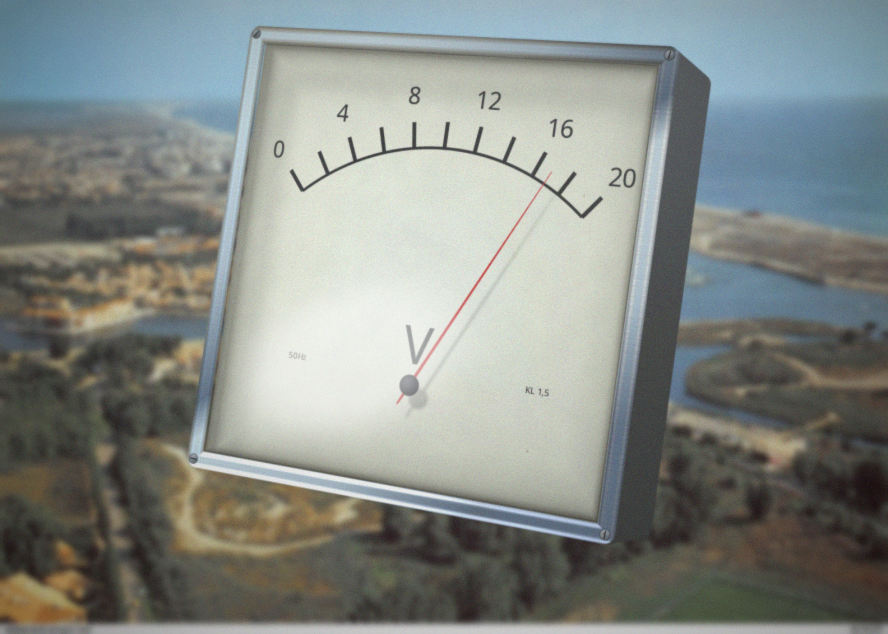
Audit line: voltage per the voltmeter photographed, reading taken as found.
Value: 17 V
